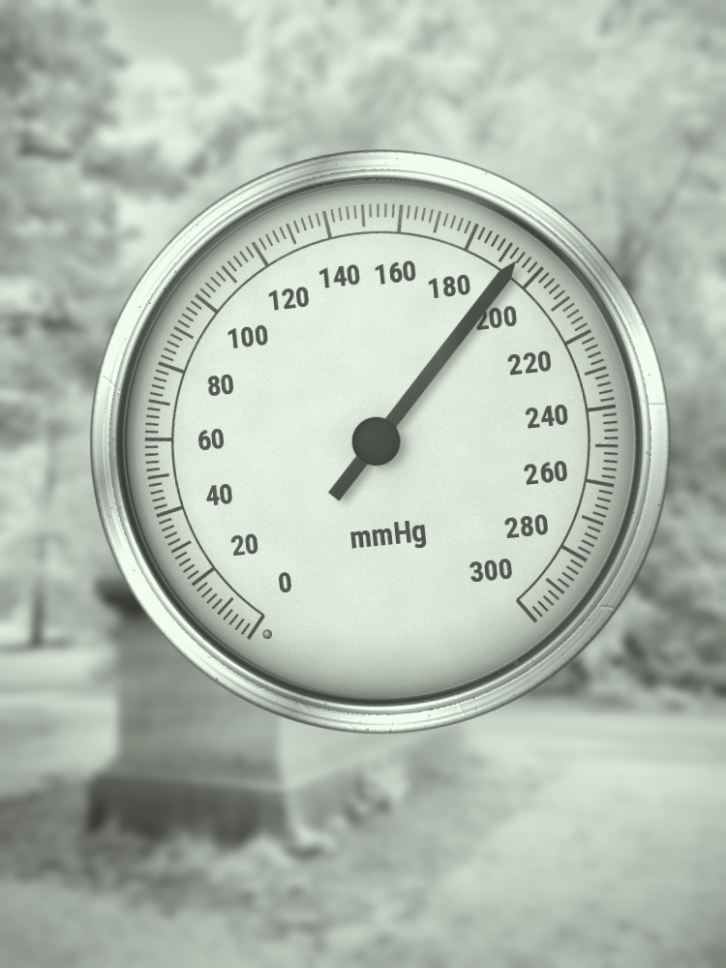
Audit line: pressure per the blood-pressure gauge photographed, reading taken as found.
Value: 194 mmHg
